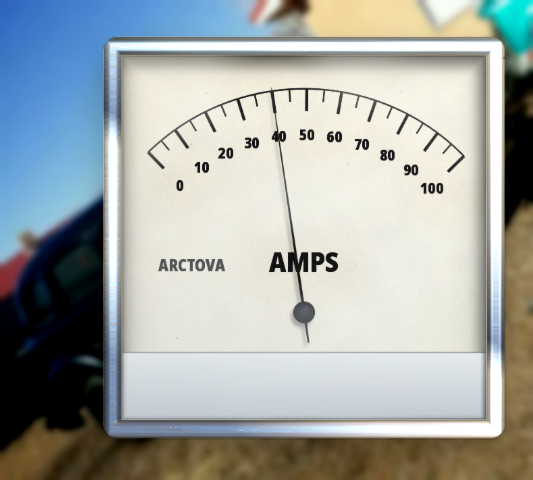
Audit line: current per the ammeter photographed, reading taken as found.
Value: 40 A
